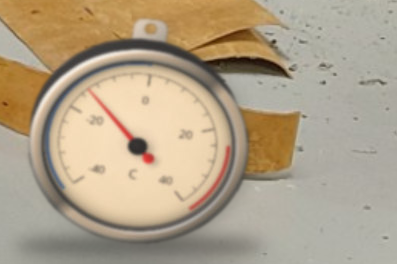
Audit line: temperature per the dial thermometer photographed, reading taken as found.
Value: -14 °C
